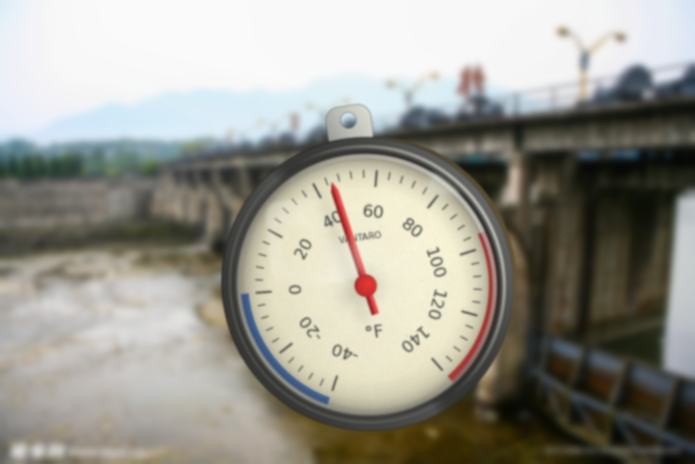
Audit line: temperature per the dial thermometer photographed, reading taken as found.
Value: 46 °F
